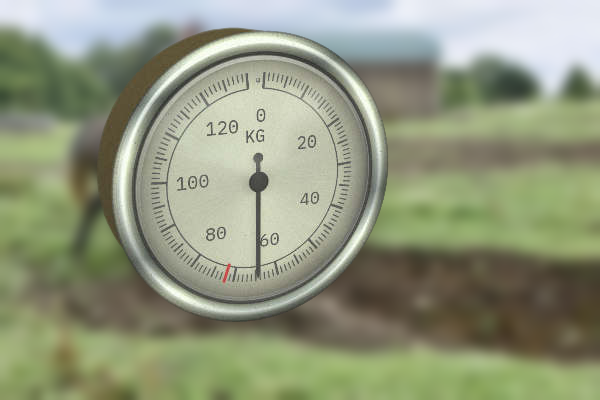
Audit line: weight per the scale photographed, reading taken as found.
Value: 65 kg
